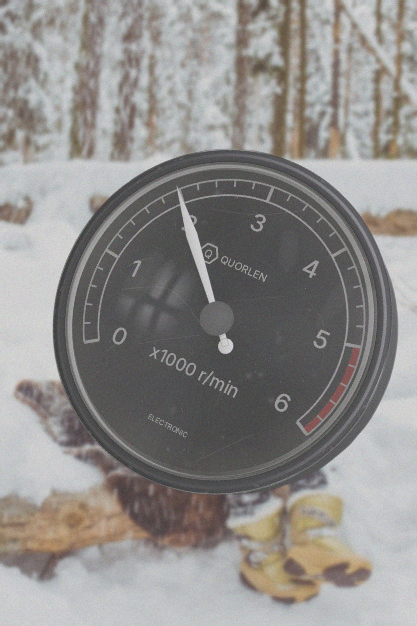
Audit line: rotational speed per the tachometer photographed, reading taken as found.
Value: 2000 rpm
